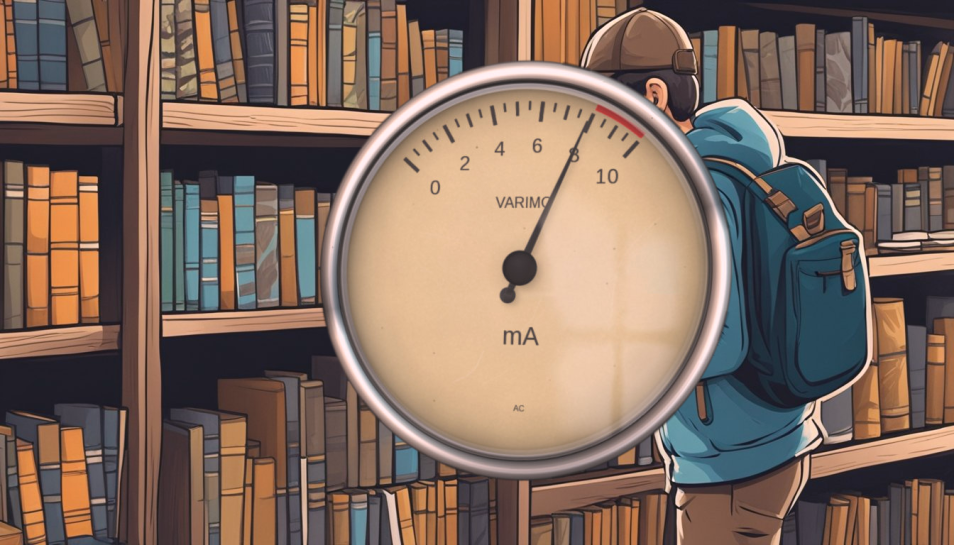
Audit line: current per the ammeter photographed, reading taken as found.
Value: 8 mA
